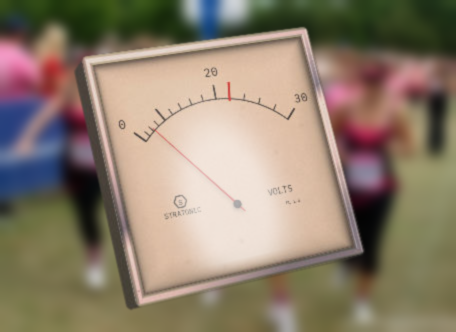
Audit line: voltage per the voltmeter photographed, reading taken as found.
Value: 6 V
